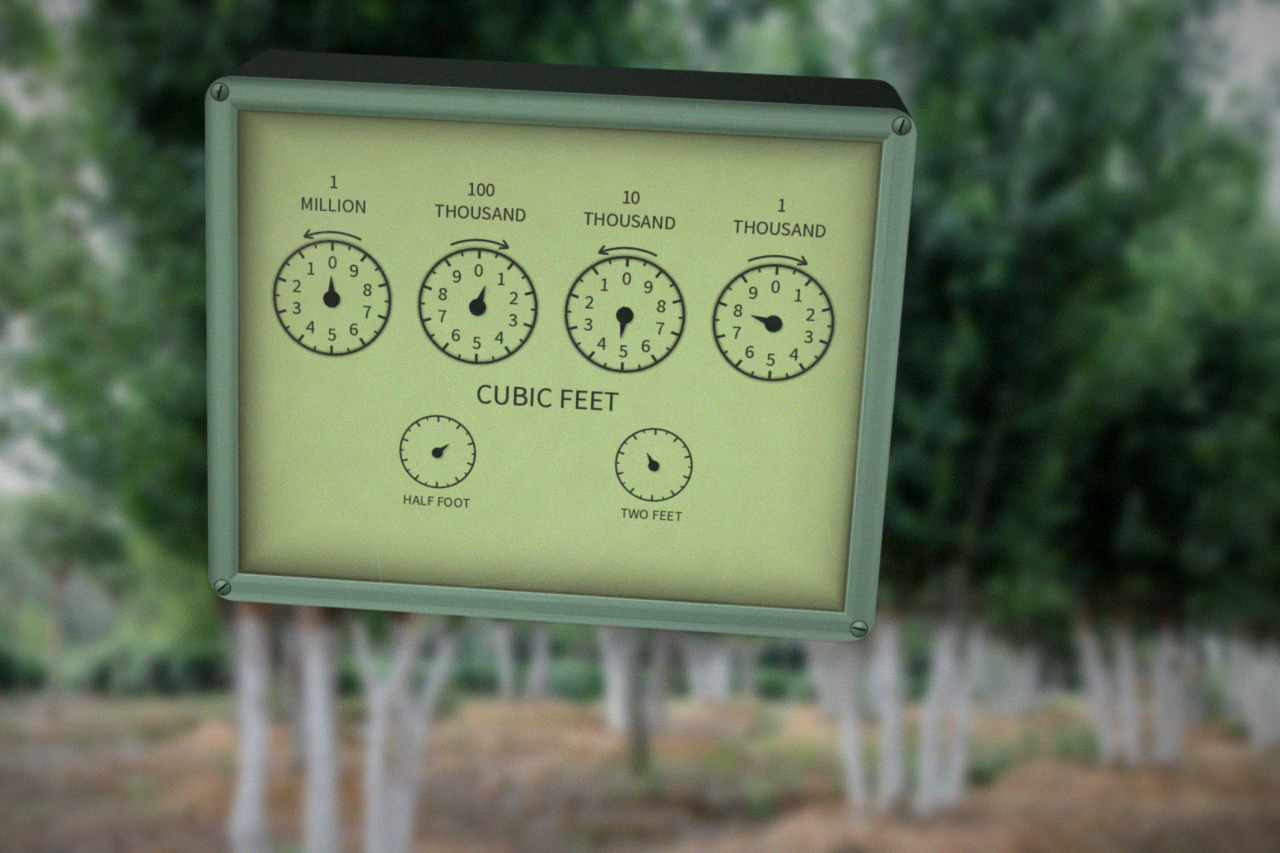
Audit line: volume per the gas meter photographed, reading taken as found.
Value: 4800 ft³
